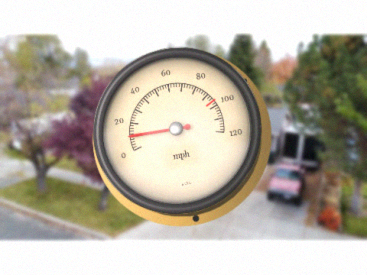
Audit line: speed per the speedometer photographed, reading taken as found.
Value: 10 mph
